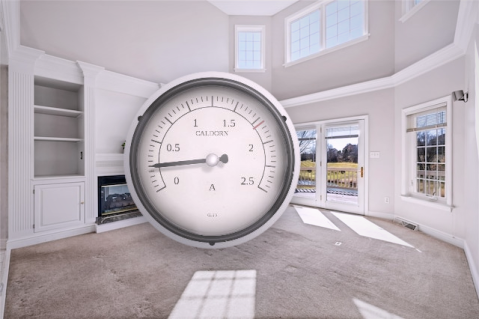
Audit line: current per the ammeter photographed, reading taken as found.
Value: 0.25 A
